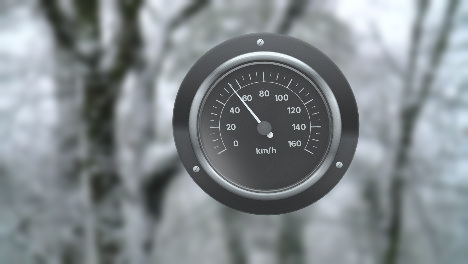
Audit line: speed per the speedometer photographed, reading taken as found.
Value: 55 km/h
